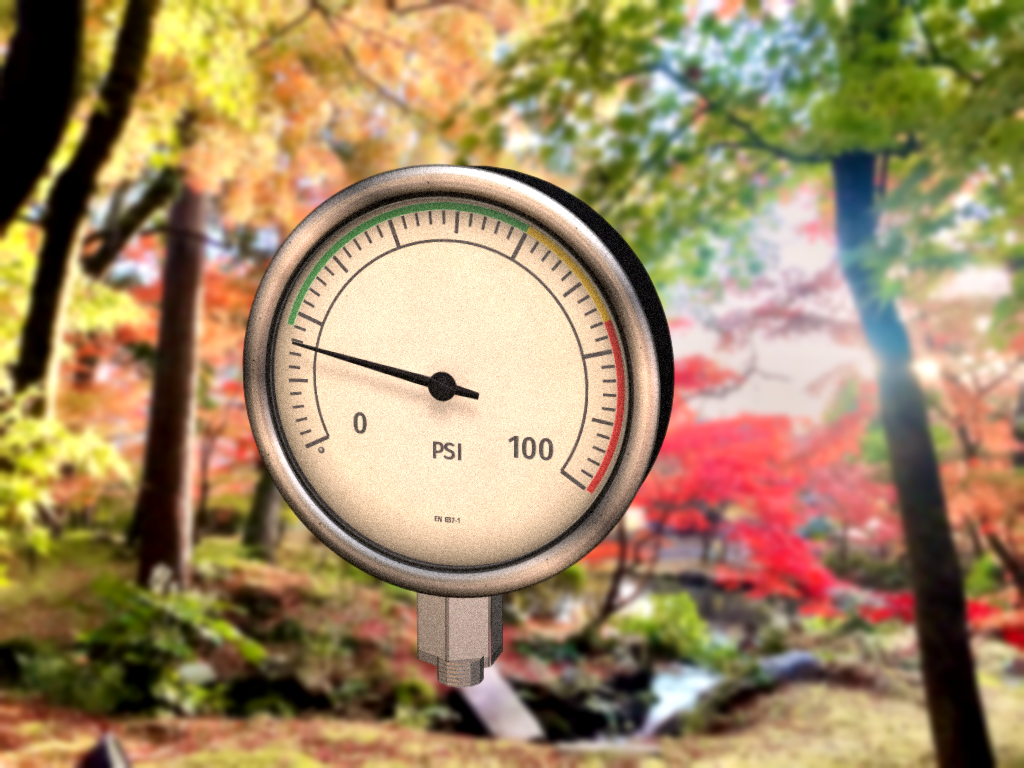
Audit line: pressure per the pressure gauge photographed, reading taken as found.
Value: 16 psi
